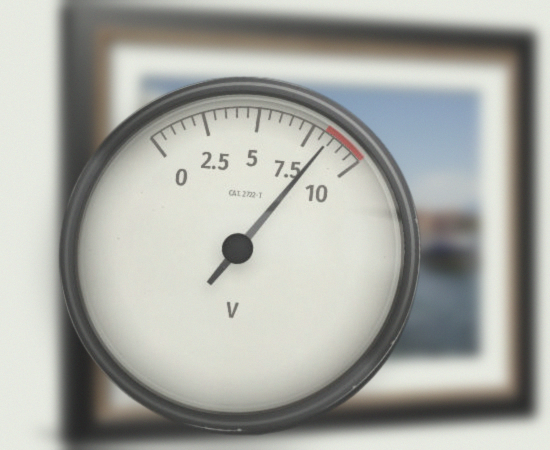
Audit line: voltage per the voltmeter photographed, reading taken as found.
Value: 8.5 V
